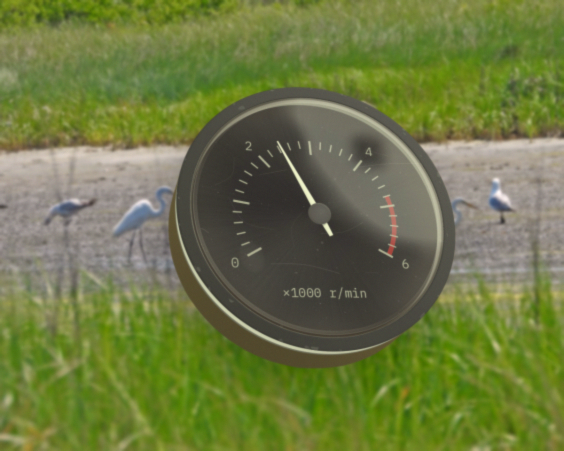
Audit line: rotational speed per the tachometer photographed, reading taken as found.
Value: 2400 rpm
